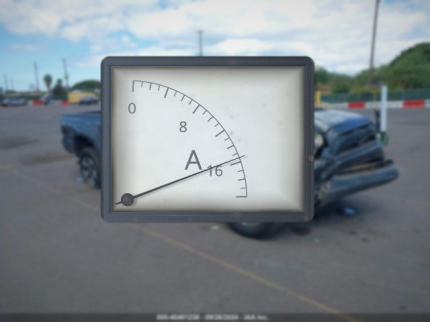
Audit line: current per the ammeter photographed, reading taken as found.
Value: 15.5 A
